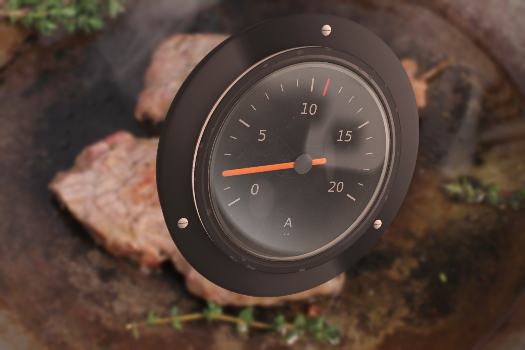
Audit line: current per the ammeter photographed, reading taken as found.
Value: 2 A
